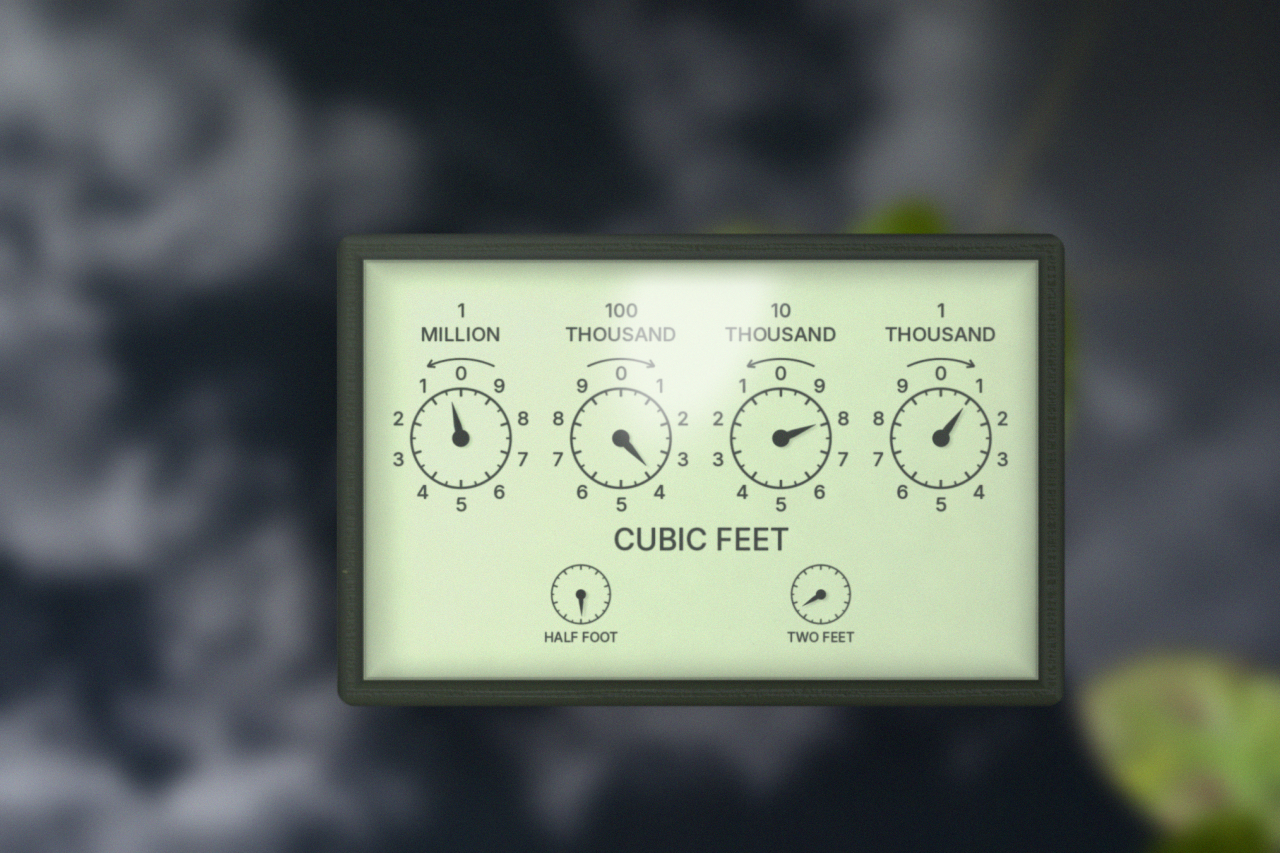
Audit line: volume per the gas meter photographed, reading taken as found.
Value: 38100 ft³
